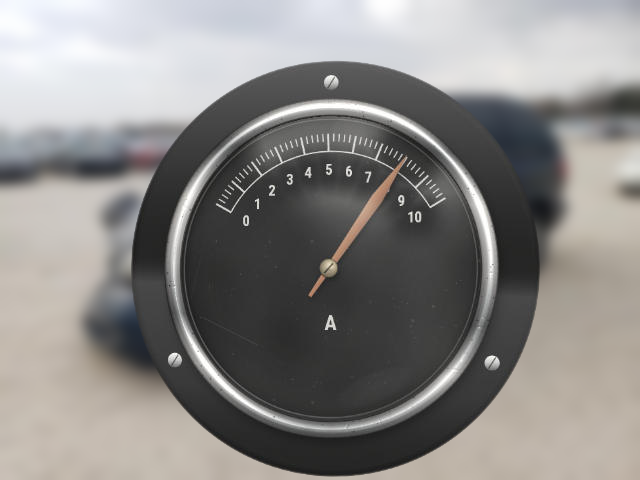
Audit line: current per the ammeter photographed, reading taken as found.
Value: 8 A
